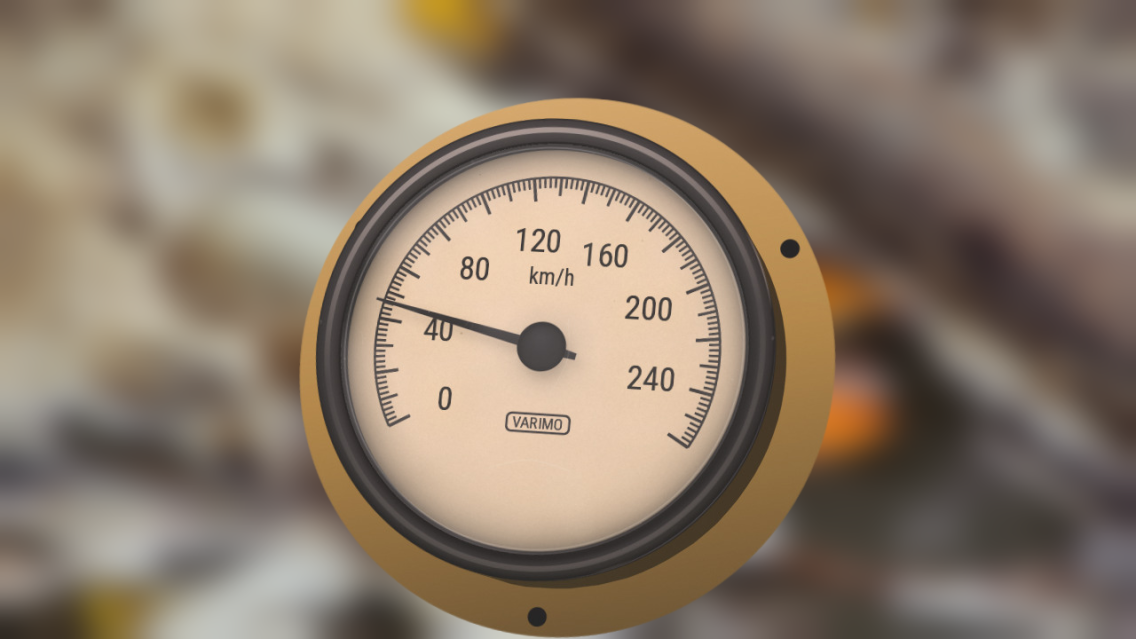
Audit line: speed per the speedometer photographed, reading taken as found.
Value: 46 km/h
